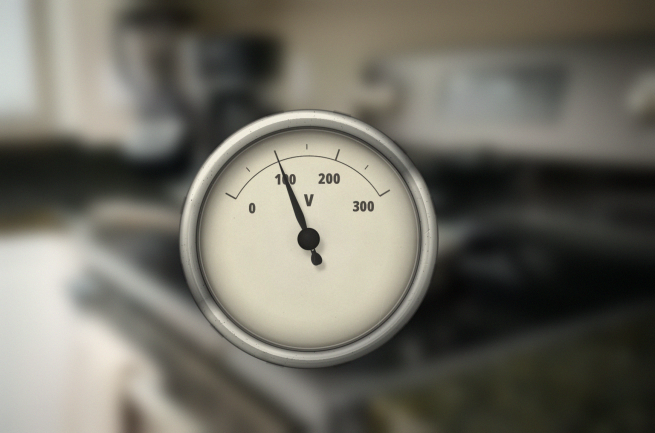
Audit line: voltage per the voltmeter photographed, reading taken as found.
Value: 100 V
